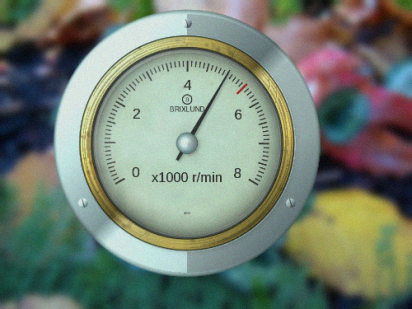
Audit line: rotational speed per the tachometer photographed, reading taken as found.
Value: 5000 rpm
